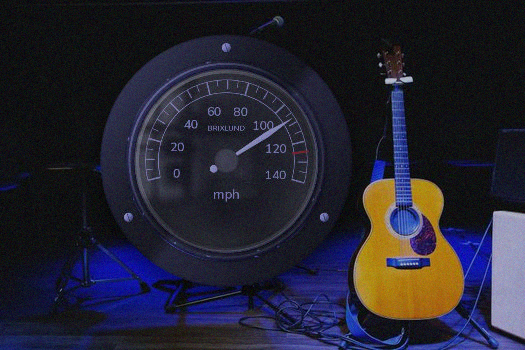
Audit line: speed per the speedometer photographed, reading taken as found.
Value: 107.5 mph
